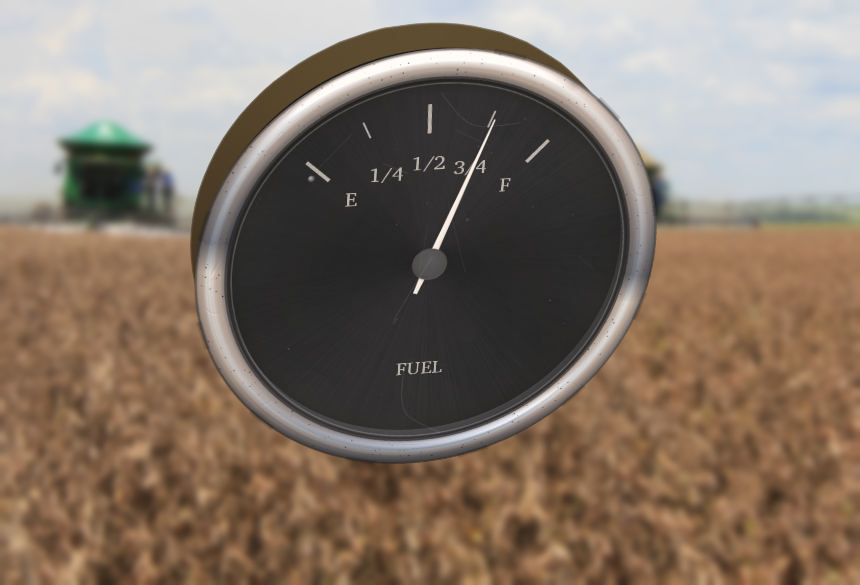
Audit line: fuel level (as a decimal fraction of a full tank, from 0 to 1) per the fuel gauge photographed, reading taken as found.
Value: 0.75
